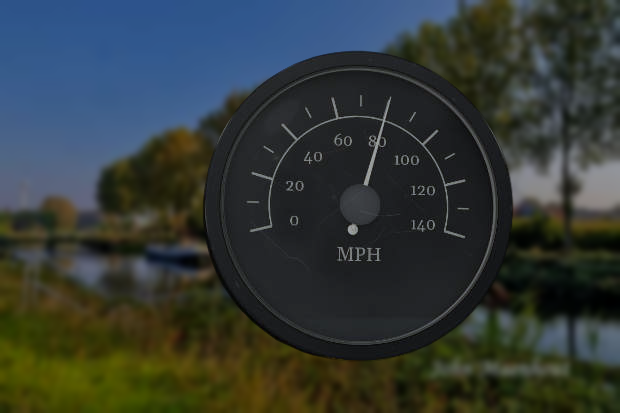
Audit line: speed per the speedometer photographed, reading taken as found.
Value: 80 mph
